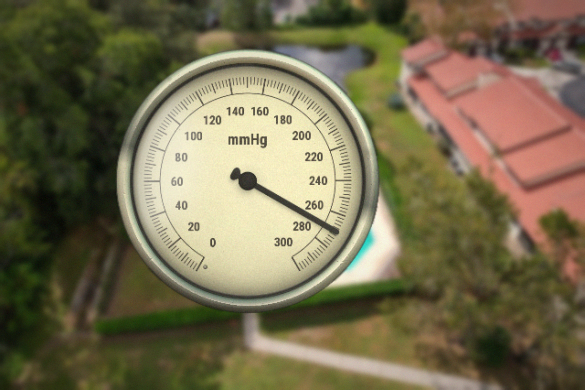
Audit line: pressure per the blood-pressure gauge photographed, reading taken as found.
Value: 270 mmHg
